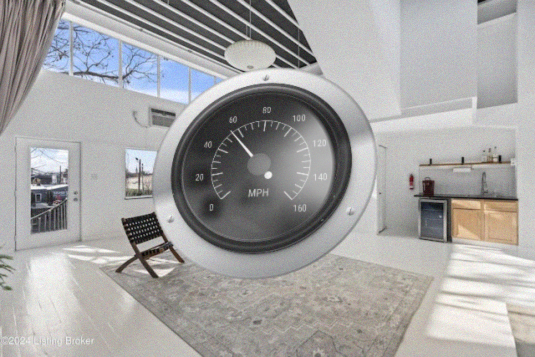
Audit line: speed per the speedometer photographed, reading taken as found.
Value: 55 mph
